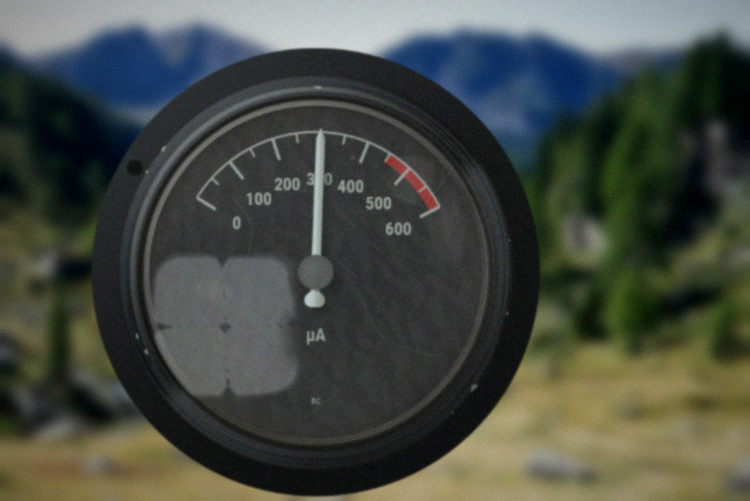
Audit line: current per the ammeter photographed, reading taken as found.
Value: 300 µA
